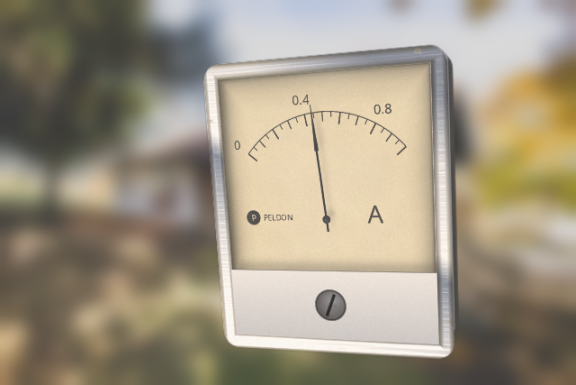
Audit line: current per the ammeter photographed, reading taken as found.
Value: 0.45 A
